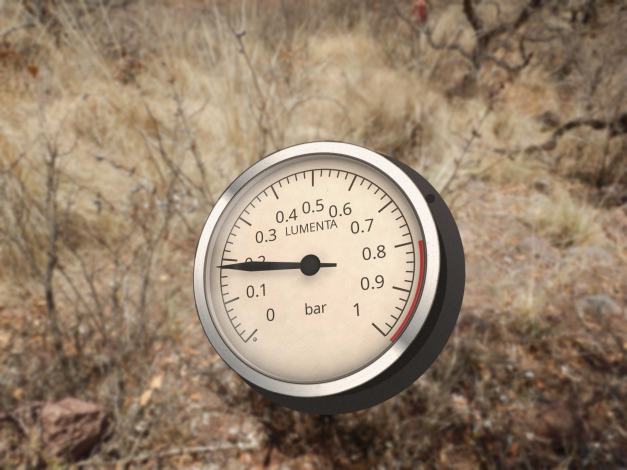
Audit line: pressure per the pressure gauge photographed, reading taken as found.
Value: 0.18 bar
